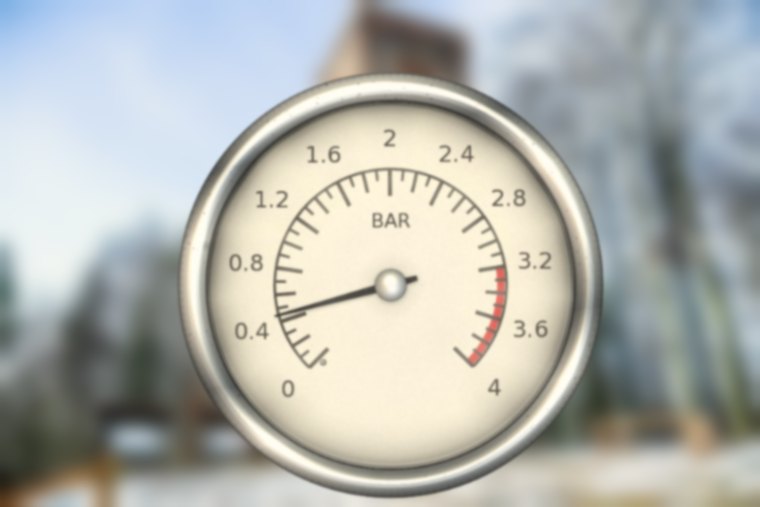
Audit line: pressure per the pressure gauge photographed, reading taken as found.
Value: 0.45 bar
